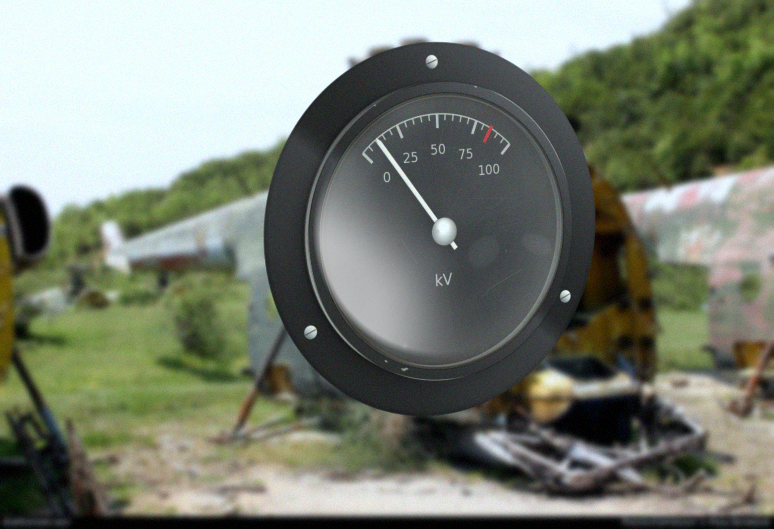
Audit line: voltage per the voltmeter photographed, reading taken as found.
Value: 10 kV
